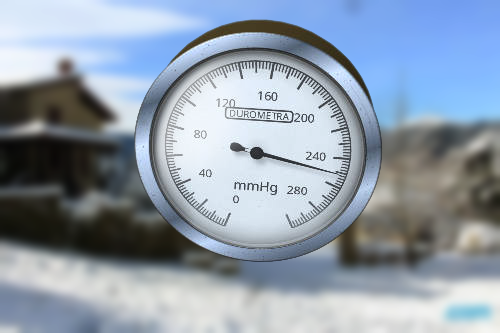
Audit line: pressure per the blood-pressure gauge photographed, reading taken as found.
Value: 250 mmHg
